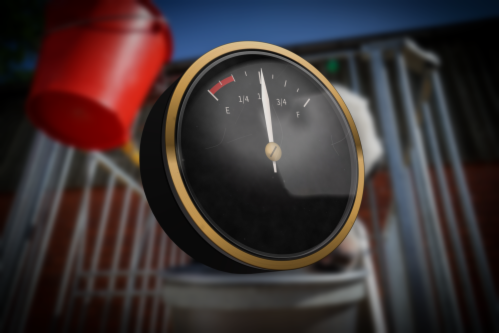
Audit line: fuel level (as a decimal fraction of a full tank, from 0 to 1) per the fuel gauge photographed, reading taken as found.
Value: 0.5
